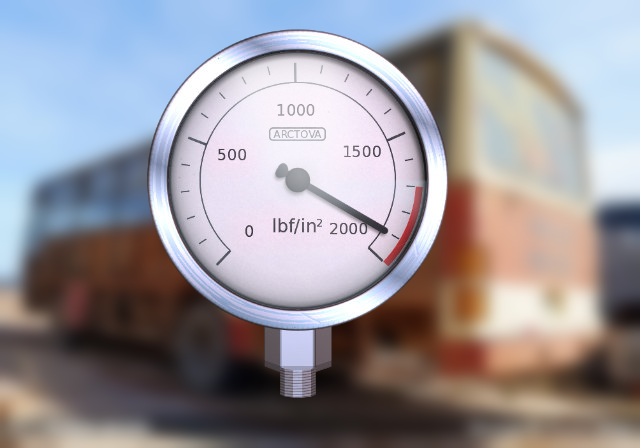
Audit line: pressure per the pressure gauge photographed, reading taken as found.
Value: 1900 psi
